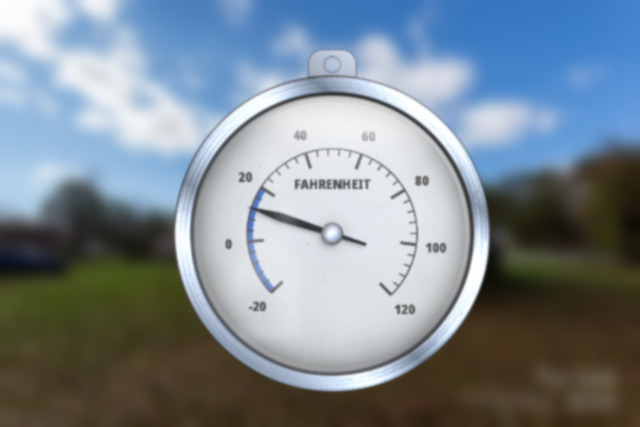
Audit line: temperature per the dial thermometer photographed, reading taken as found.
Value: 12 °F
